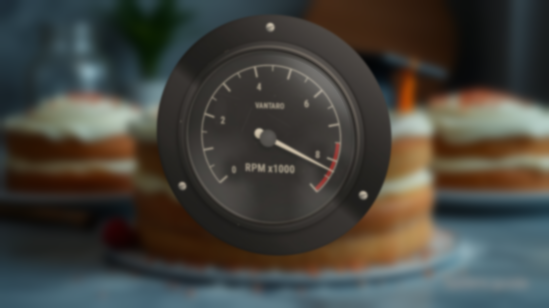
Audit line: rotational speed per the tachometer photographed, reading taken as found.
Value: 8250 rpm
